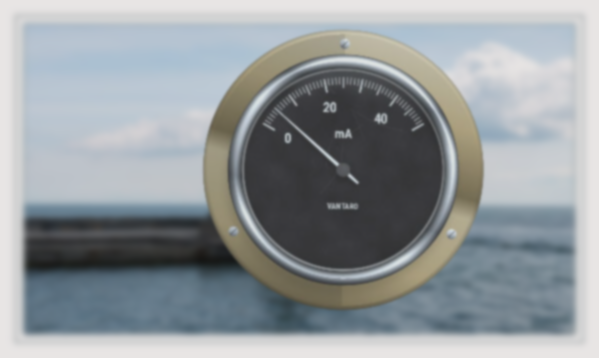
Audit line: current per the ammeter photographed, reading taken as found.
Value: 5 mA
